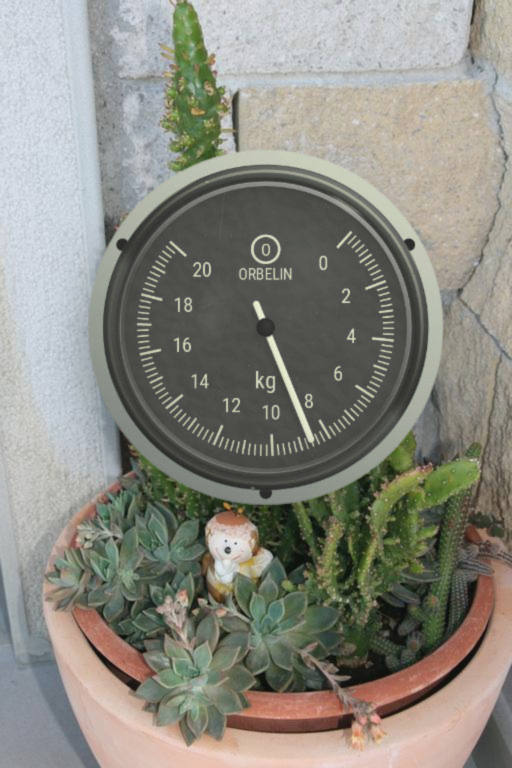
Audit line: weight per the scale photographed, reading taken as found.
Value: 8.6 kg
